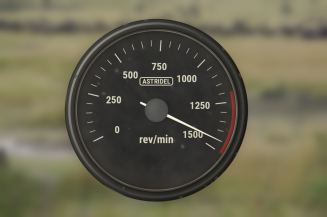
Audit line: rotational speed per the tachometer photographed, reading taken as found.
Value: 1450 rpm
